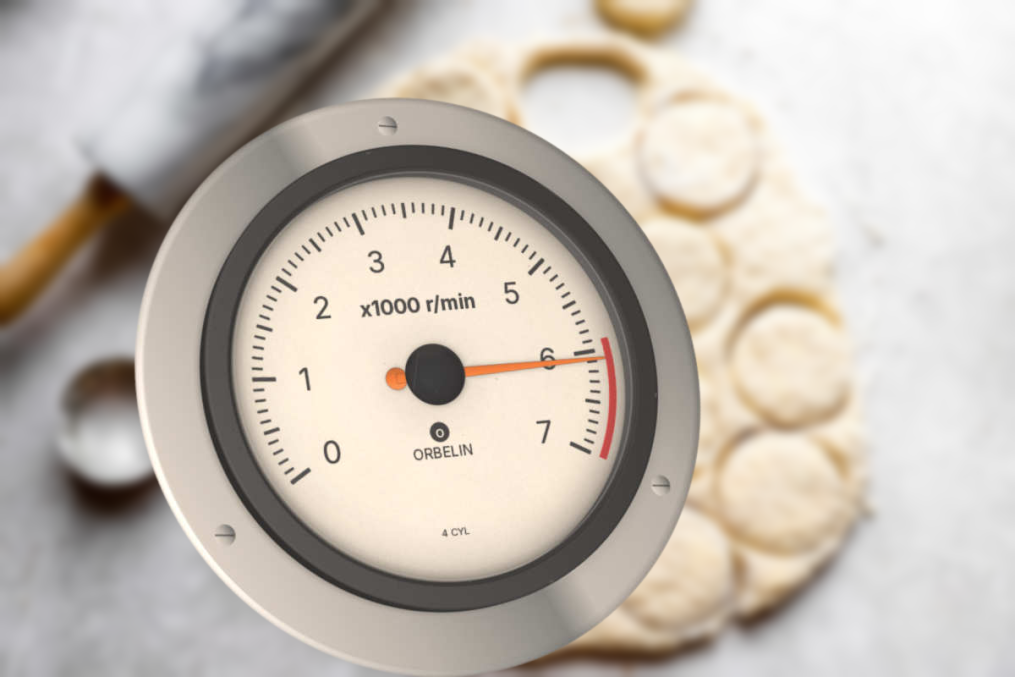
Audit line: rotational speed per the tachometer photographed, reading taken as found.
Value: 6100 rpm
